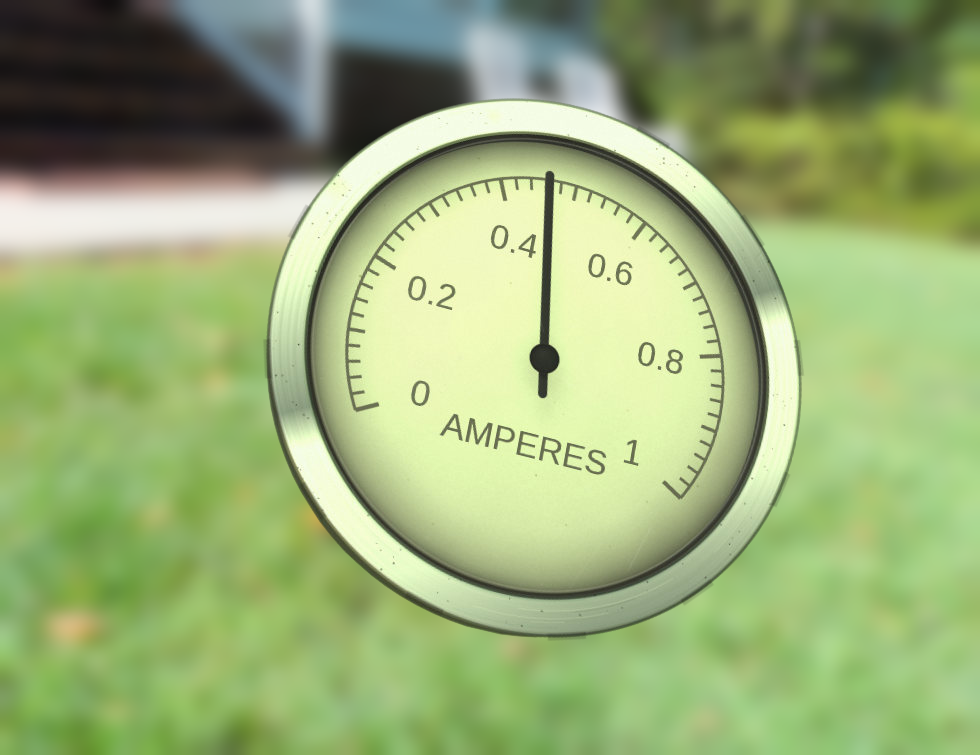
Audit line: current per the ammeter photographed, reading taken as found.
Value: 0.46 A
